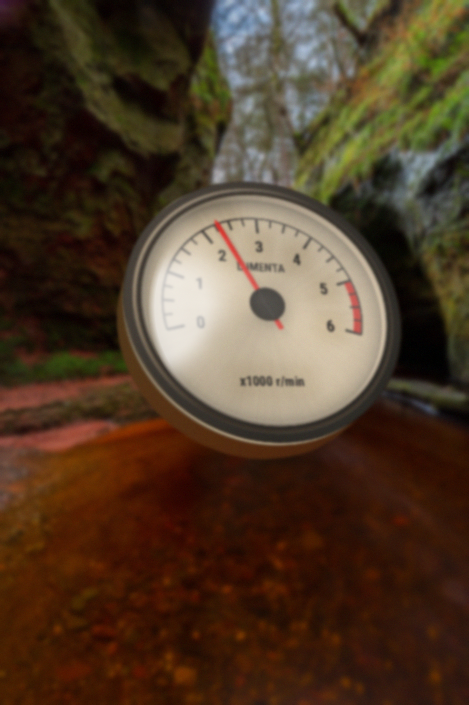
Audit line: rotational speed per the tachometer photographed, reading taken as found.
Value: 2250 rpm
